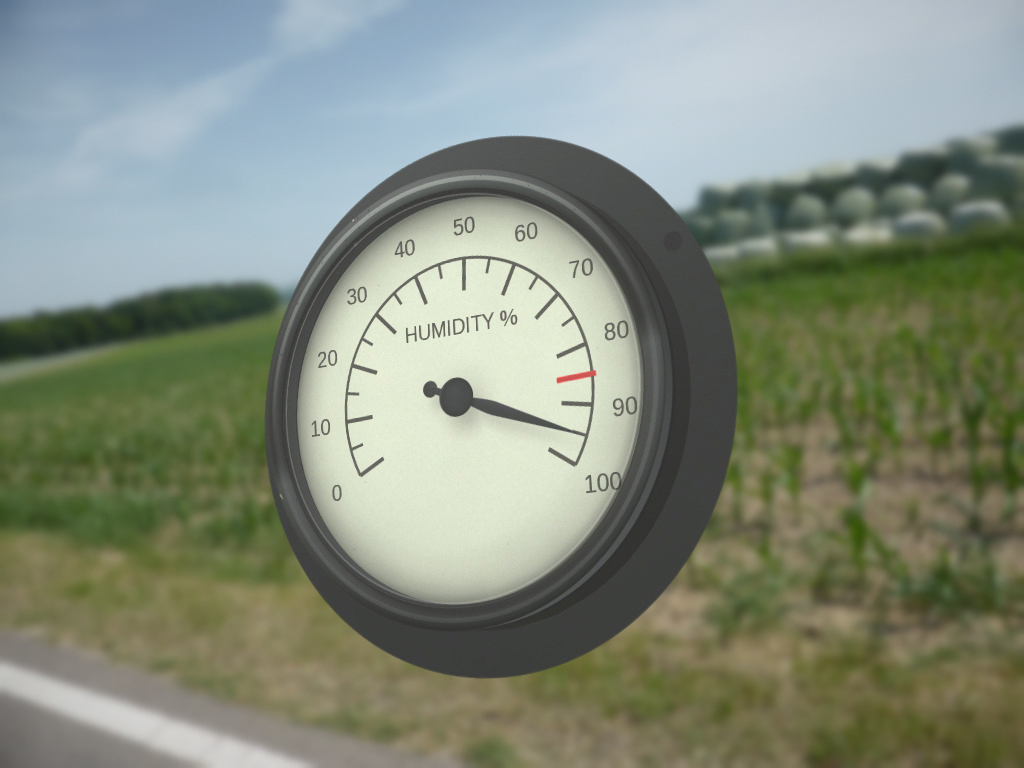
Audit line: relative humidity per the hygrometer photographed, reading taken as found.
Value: 95 %
